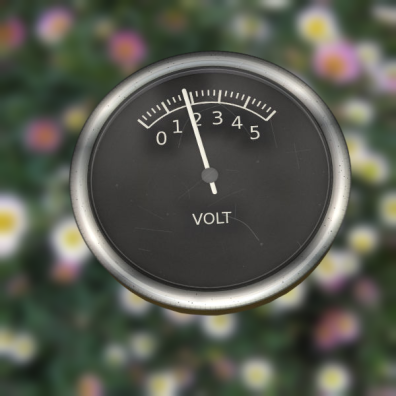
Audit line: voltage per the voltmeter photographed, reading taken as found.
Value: 1.8 V
